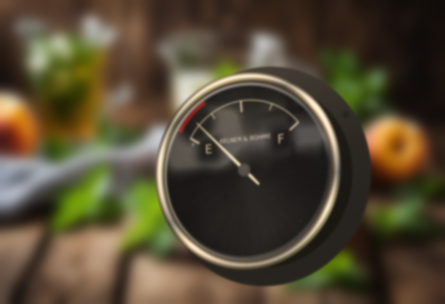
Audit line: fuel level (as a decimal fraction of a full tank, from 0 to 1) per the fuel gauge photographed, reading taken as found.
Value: 0.125
